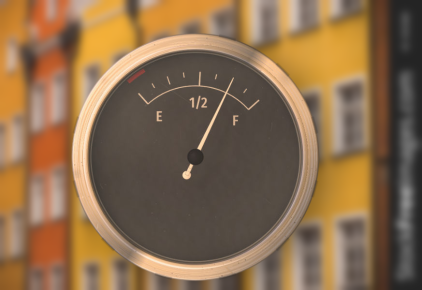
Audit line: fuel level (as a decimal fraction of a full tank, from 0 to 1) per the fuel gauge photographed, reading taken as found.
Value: 0.75
